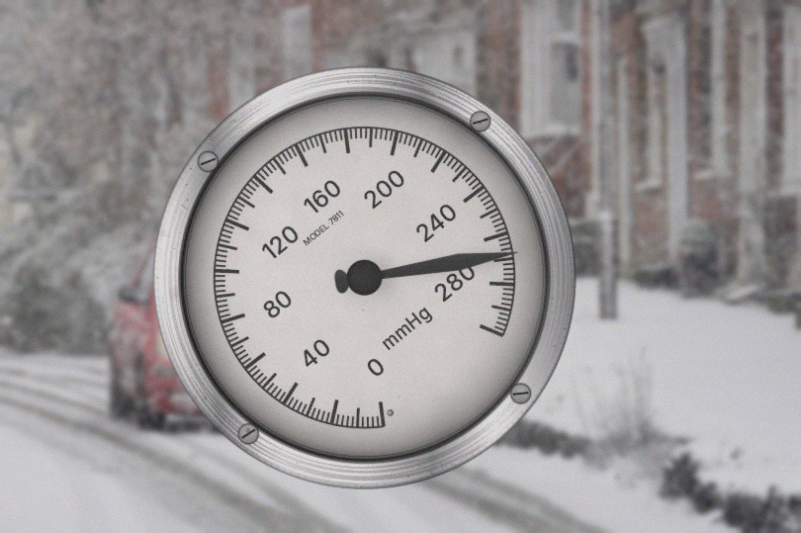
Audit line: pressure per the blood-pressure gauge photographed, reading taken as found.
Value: 268 mmHg
